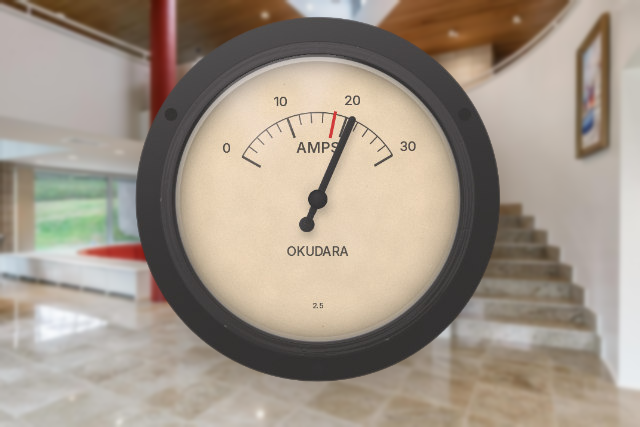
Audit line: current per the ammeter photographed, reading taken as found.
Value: 21 A
